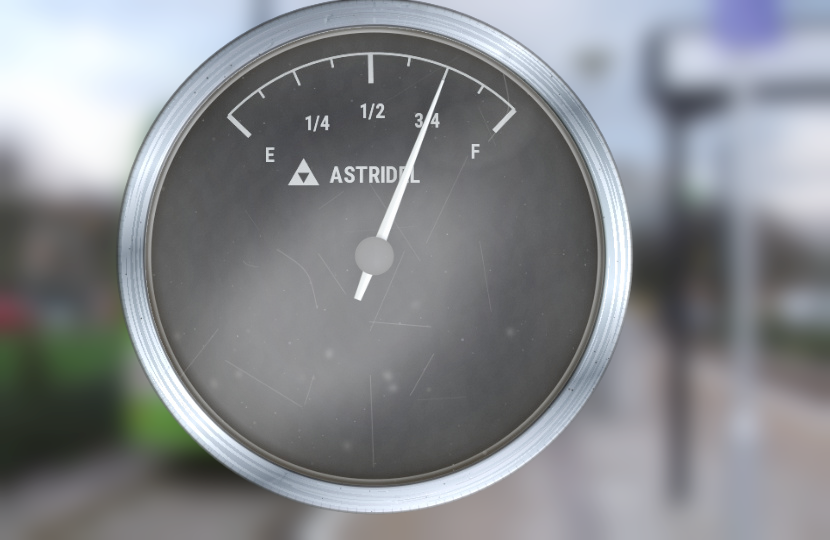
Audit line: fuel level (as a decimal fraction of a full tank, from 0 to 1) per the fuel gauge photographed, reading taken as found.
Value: 0.75
